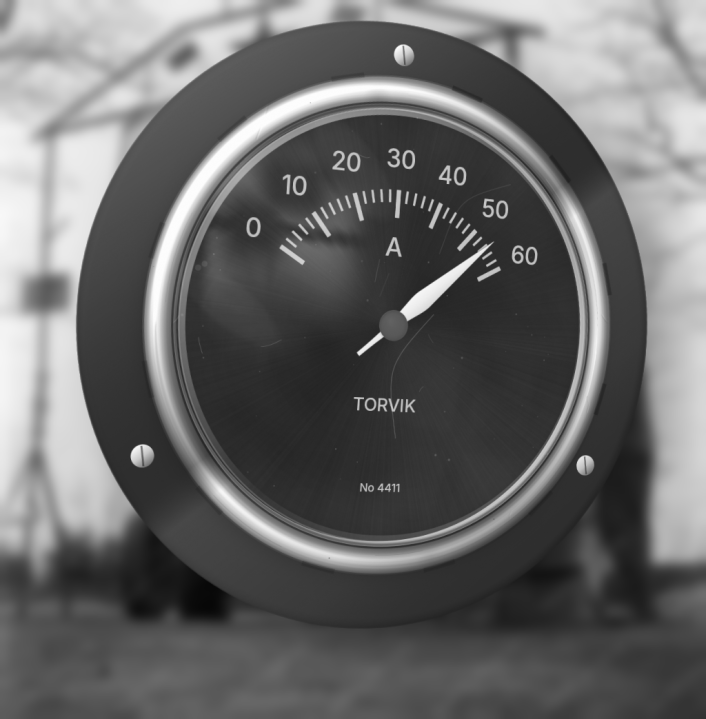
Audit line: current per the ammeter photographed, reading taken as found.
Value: 54 A
